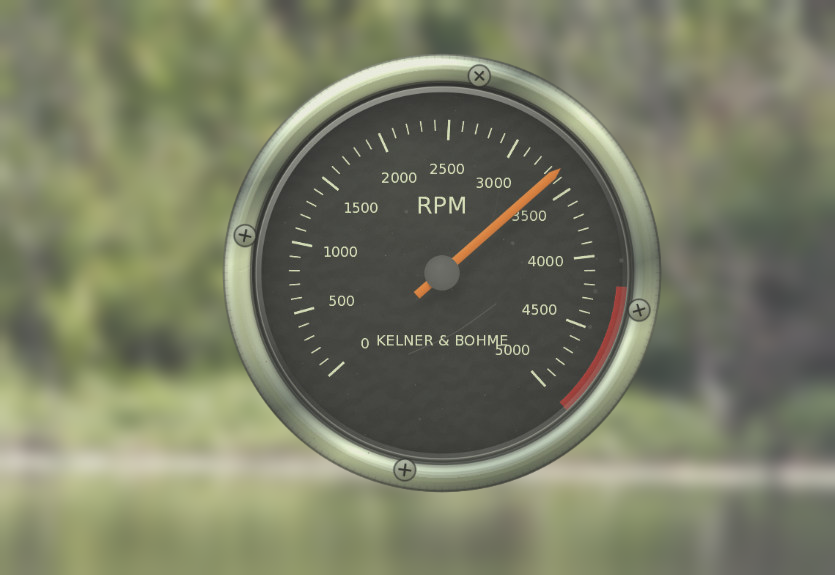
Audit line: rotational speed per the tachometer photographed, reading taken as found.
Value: 3350 rpm
